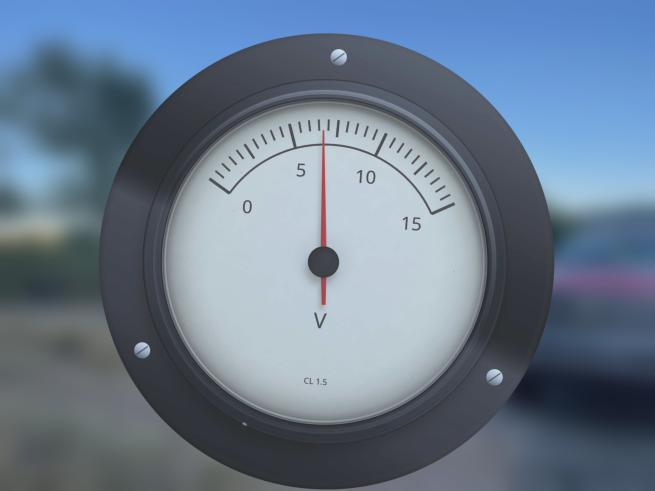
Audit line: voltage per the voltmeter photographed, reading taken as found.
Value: 6.75 V
